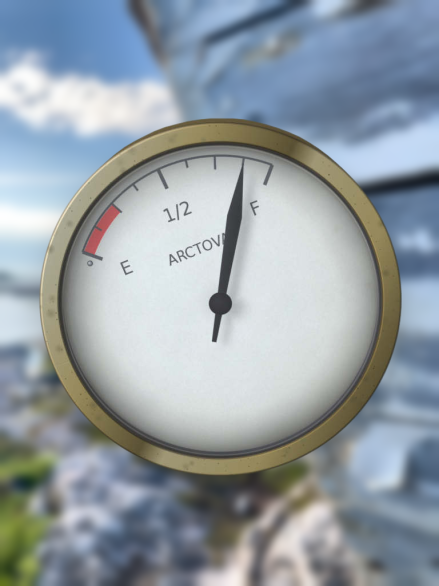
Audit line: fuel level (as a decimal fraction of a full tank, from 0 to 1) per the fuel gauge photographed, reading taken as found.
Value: 0.875
